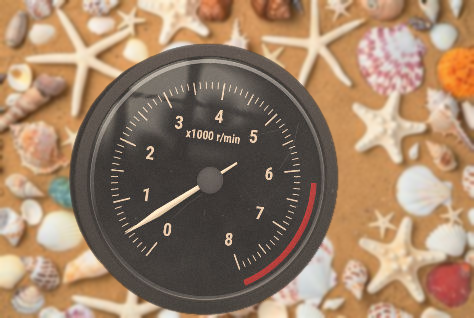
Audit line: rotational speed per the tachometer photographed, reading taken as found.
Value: 500 rpm
